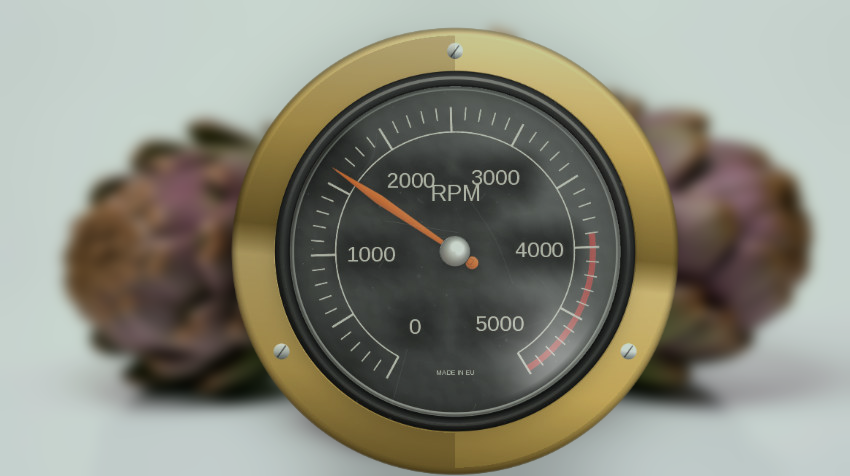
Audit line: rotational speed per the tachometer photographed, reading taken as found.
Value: 1600 rpm
